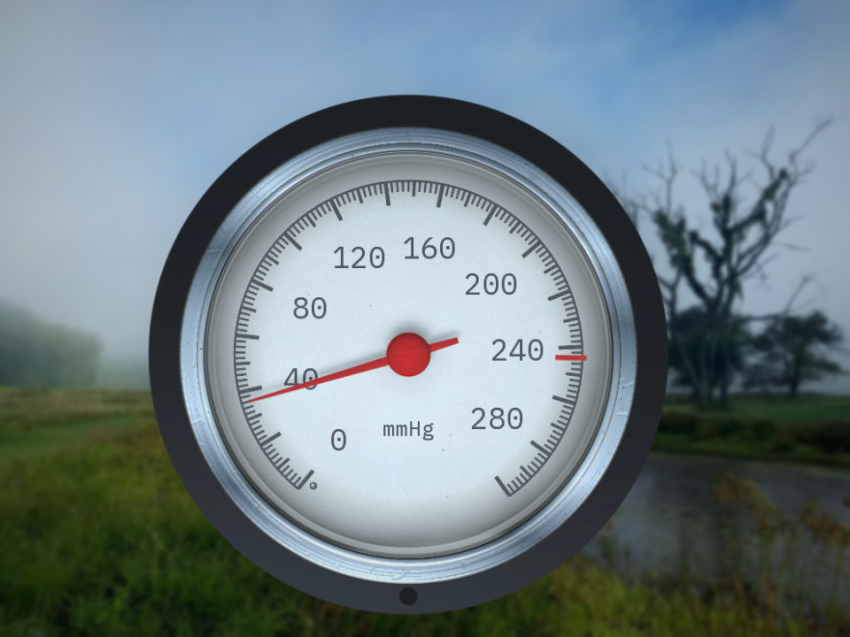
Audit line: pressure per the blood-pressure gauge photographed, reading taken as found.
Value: 36 mmHg
